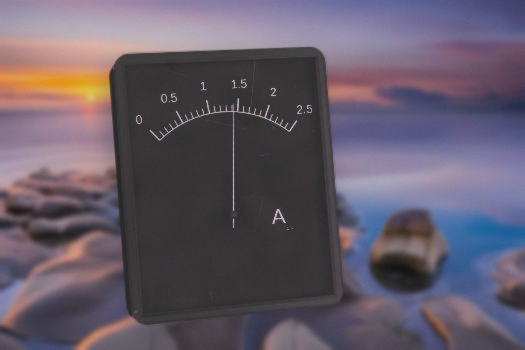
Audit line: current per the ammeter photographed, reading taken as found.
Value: 1.4 A
